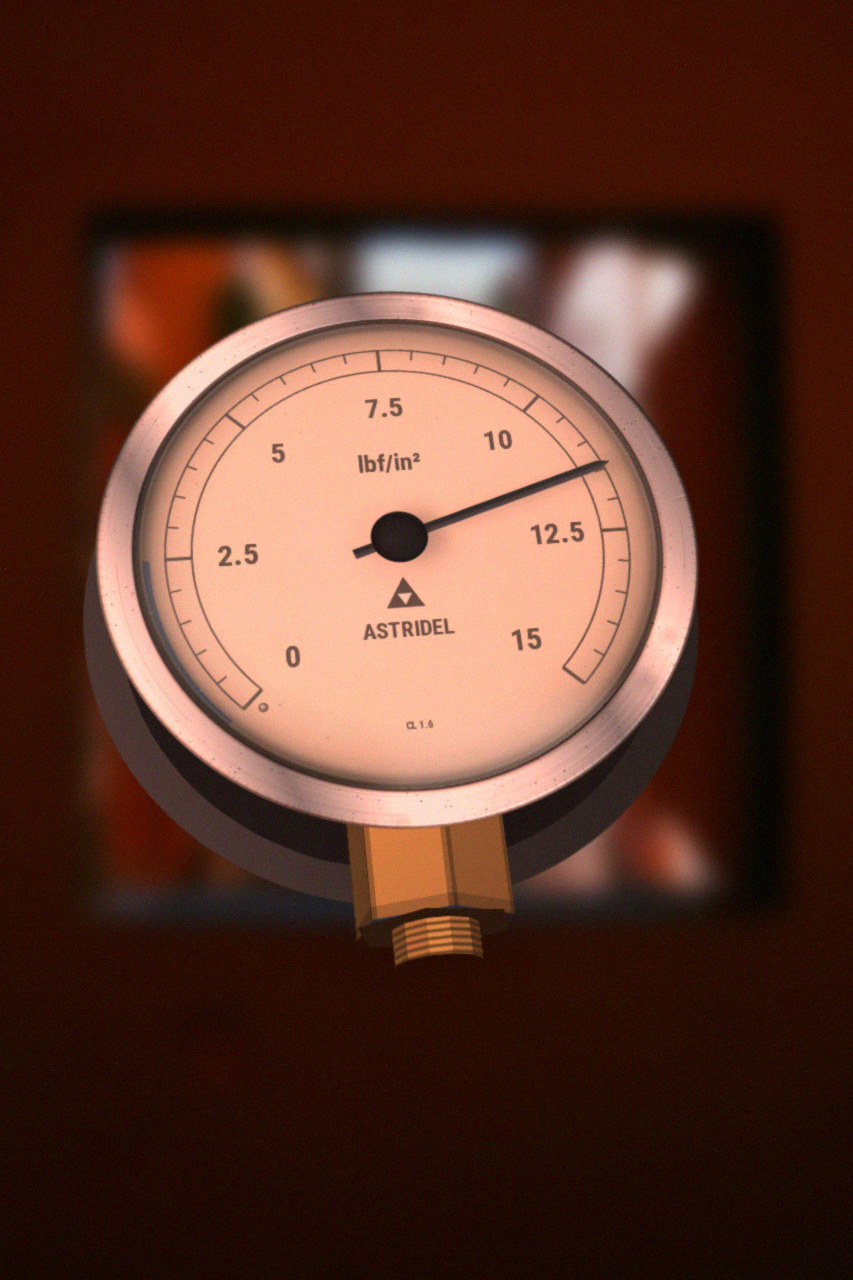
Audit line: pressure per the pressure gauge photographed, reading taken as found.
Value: 11.5 psi
